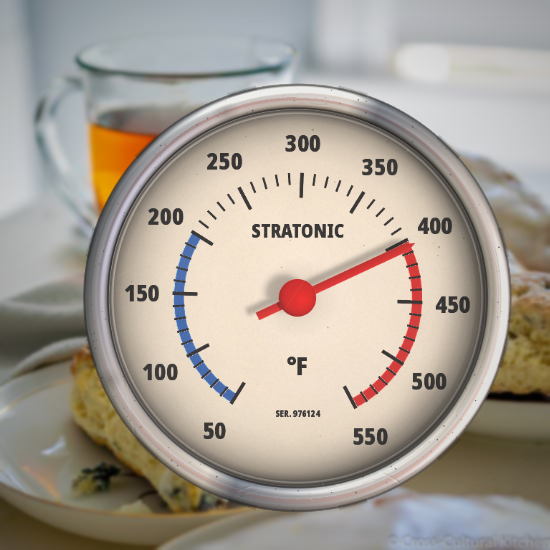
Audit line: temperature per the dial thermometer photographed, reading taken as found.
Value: 405 °F
